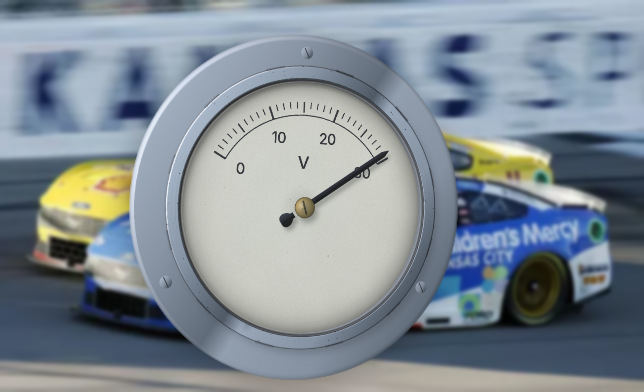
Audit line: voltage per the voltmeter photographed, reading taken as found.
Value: 29 V
